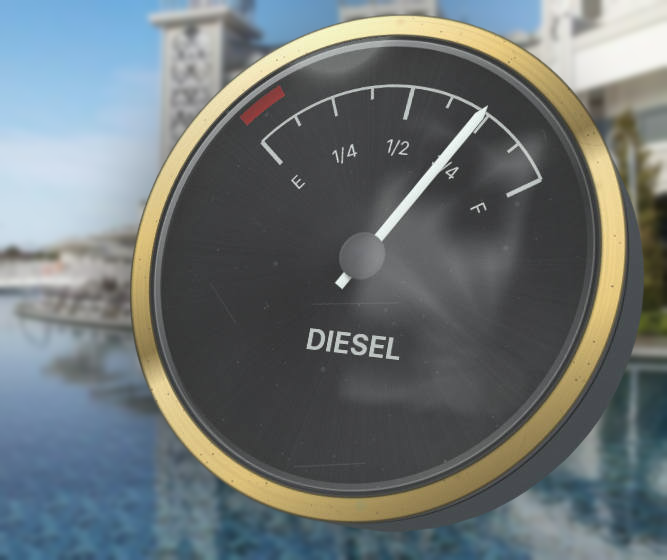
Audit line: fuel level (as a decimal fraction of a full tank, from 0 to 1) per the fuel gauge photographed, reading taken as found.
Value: 0.75
